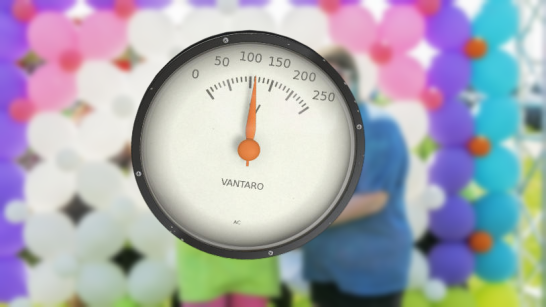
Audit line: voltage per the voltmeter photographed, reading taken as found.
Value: 110 V
